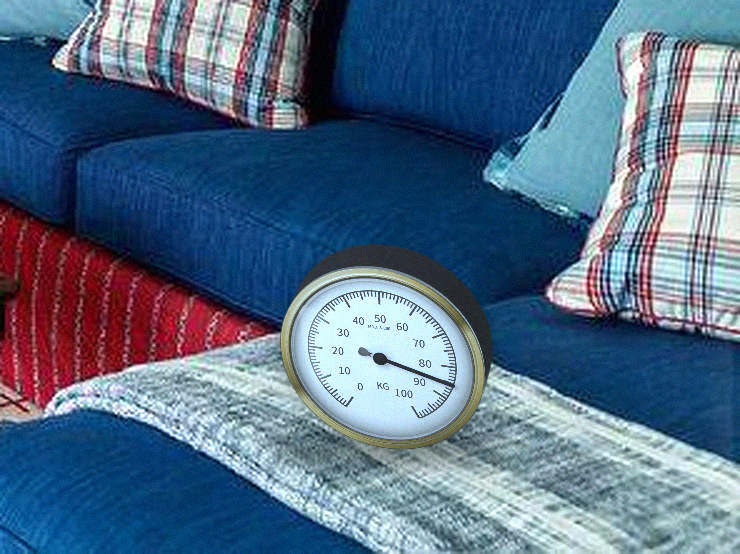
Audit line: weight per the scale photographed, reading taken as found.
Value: 85 kg
